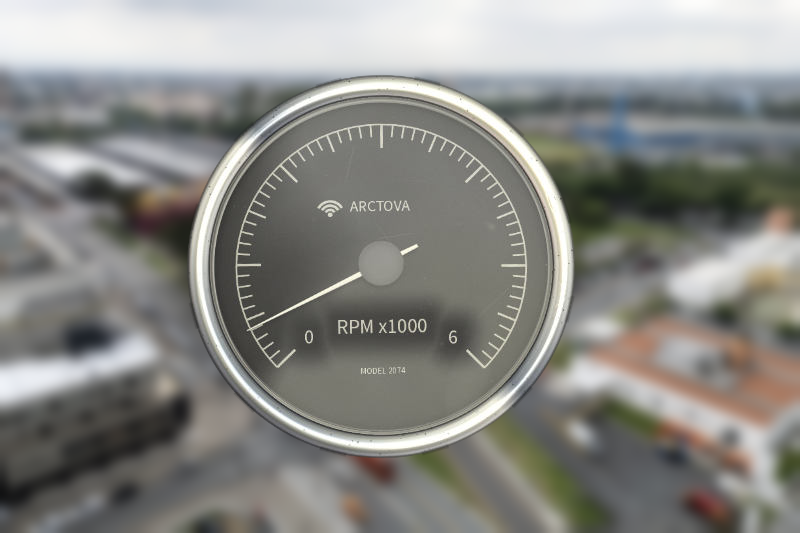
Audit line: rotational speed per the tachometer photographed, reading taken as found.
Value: 400 rpm
